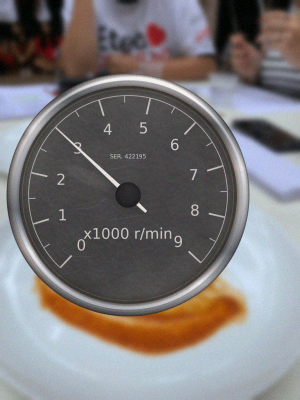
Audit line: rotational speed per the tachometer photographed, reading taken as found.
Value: 3000 rpm
